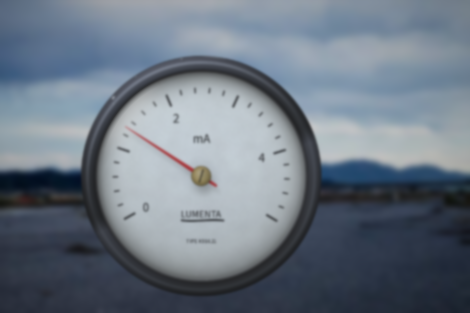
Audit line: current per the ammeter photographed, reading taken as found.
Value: 1.3 mA
